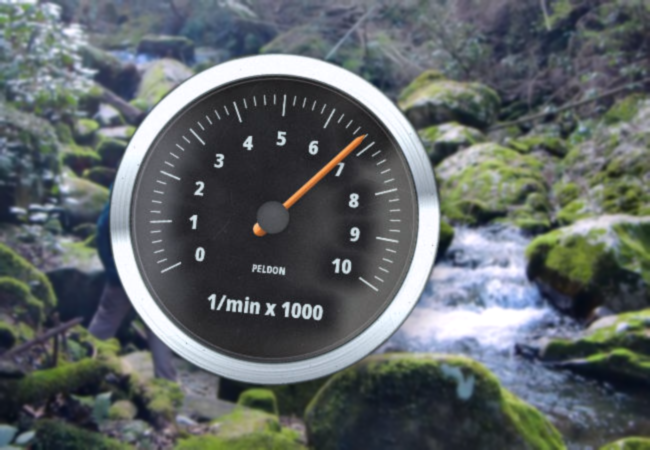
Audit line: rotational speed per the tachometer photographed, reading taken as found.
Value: 6800 rpm
